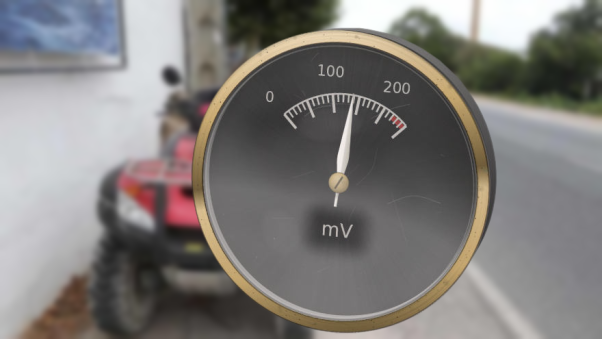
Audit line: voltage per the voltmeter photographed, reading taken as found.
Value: 140 mV
